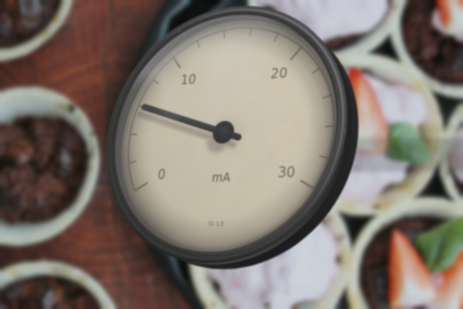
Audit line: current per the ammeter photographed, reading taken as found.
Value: 6 mA
